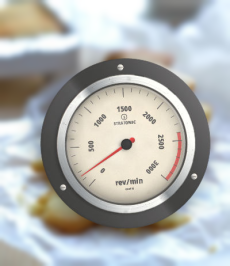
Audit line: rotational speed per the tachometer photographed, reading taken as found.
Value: 150 rpm
